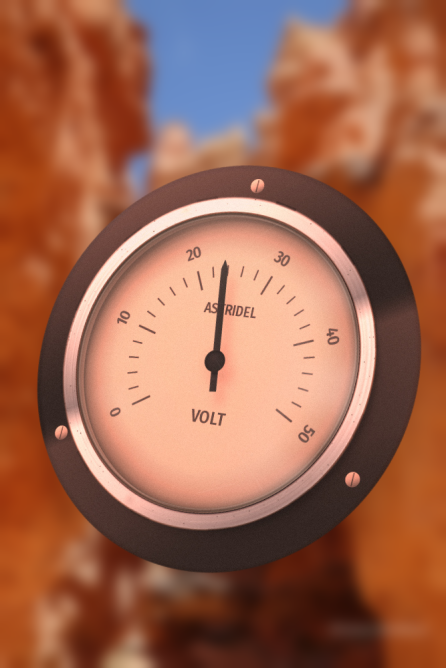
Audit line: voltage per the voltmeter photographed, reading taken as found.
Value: 24 V
